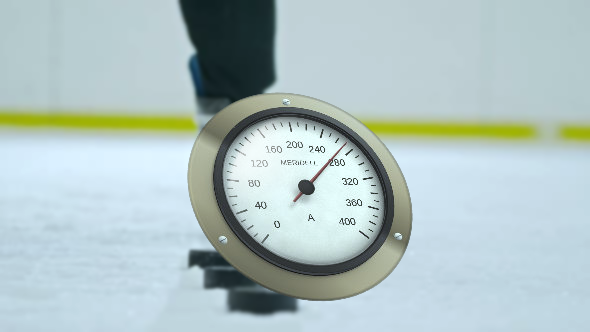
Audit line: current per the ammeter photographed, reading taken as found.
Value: 270 A
